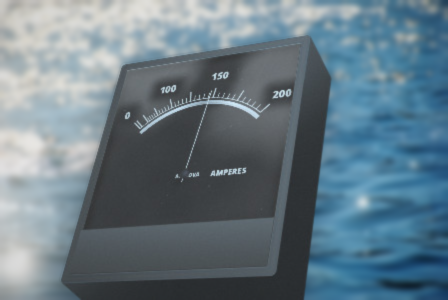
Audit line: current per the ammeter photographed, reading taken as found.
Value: 150 A
